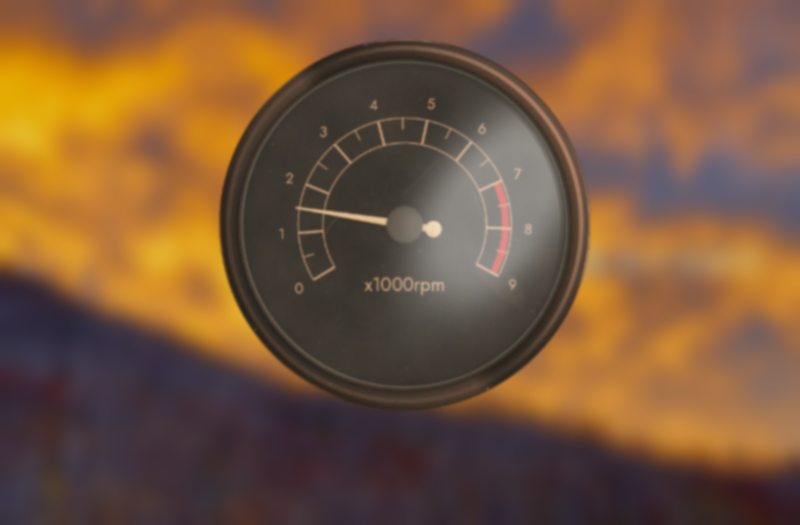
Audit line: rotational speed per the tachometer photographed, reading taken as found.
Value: 1500 rpm
